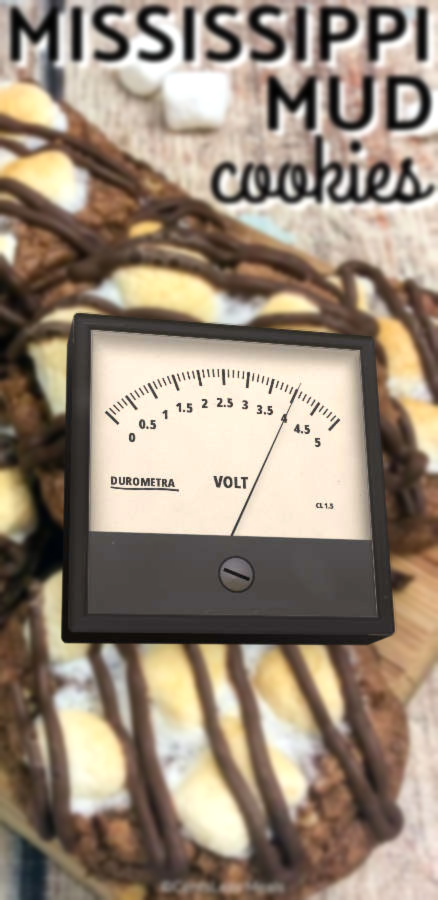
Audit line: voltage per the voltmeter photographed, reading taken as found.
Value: 4 V
